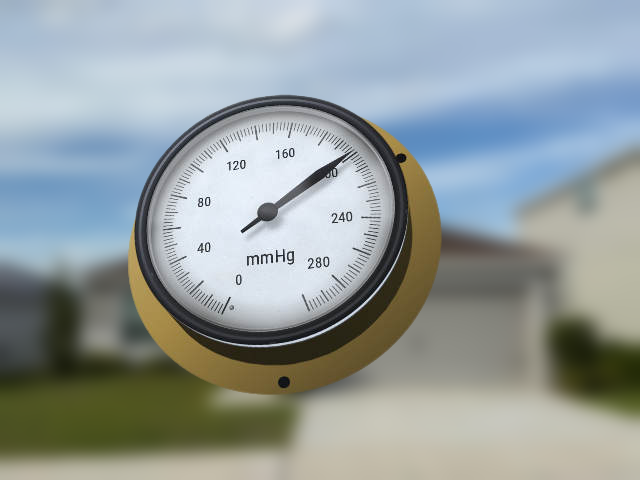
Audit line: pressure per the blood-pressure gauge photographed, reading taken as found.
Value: 200 mmHg
